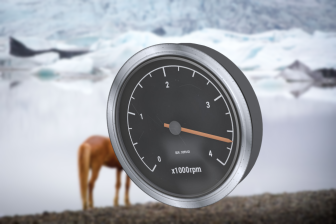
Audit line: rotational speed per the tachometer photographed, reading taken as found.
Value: 3625 rpm
